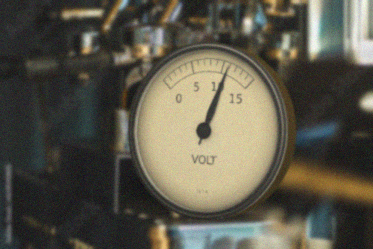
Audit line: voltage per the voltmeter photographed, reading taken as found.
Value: 11 V
